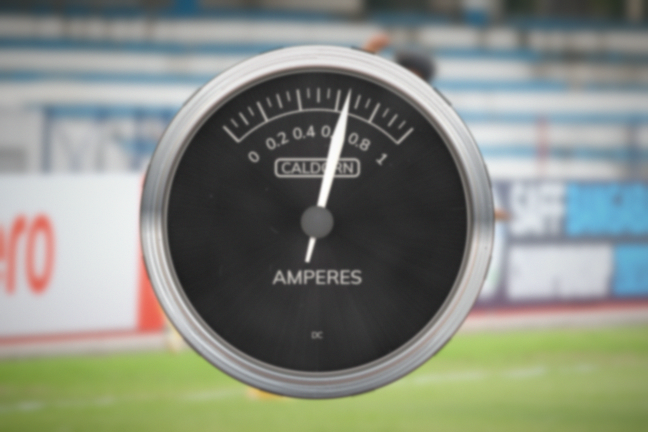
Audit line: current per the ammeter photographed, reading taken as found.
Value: 0.65 A
